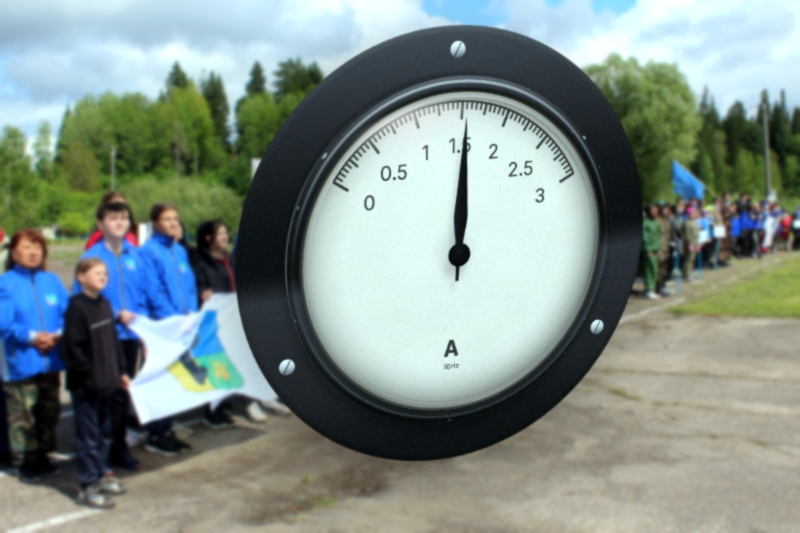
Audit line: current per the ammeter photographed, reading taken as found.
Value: 1.5 A
